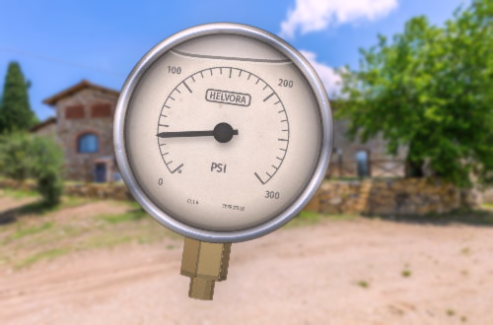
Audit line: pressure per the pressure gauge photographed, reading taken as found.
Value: 40 psi
